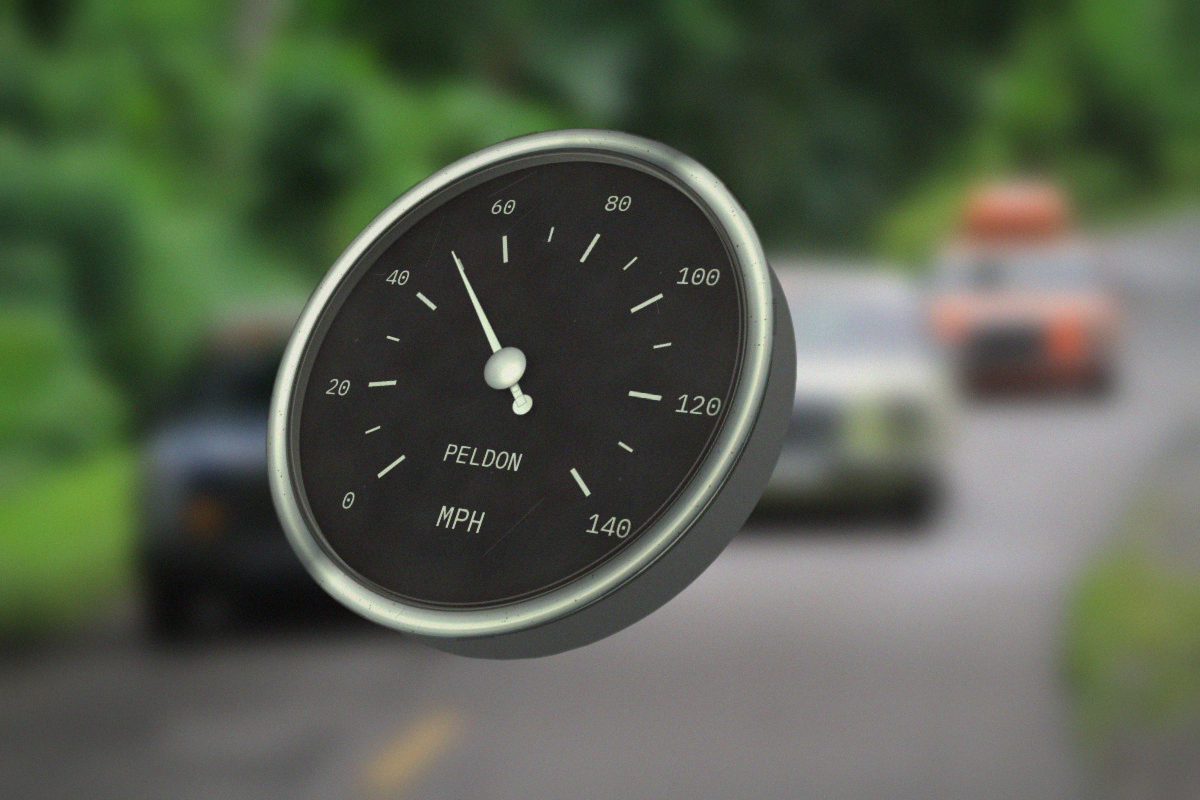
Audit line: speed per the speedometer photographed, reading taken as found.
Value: 50 mph
